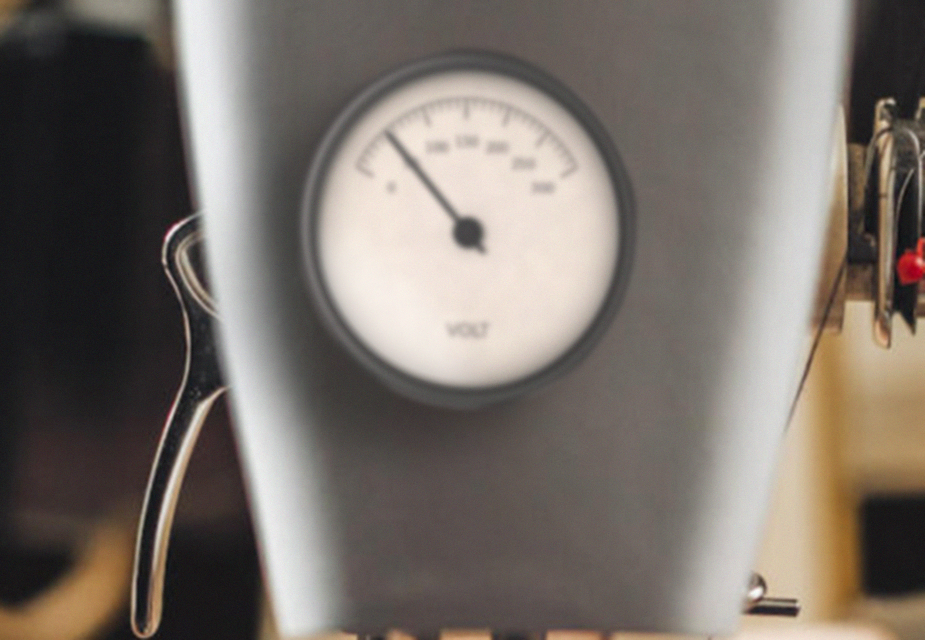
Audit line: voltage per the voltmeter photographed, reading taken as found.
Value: 50 V
